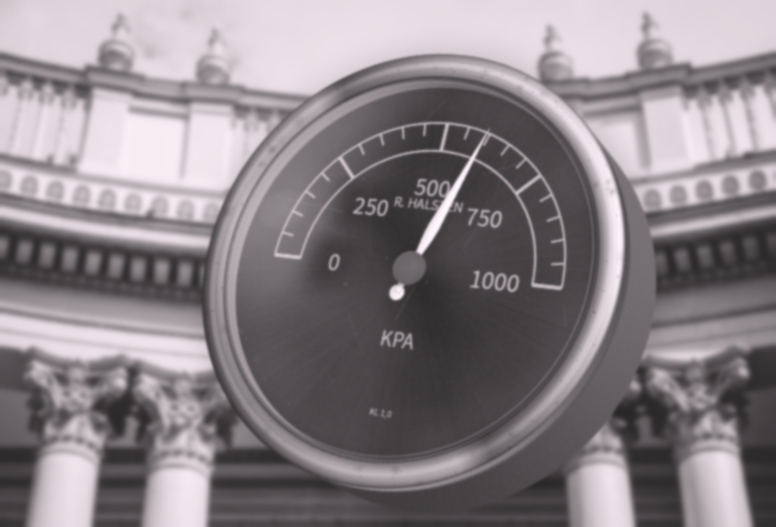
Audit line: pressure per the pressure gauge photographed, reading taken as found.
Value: 600 kPa
